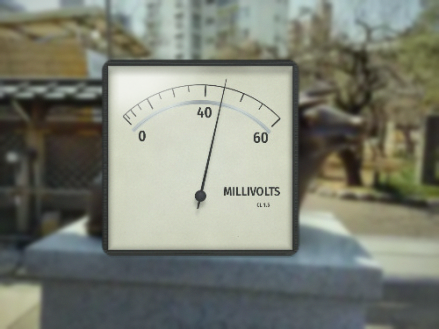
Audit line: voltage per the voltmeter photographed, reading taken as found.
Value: 45 mV
